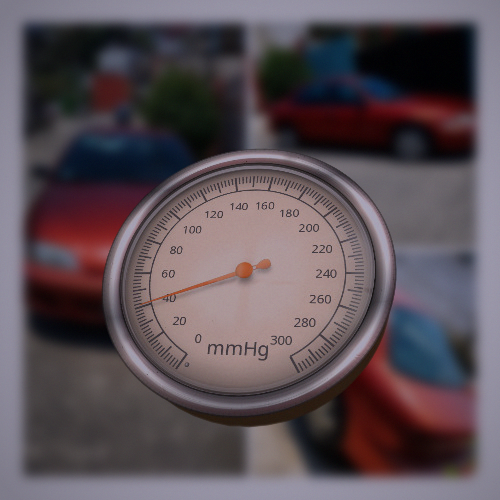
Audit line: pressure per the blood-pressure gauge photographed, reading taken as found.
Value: 40 mmHg
